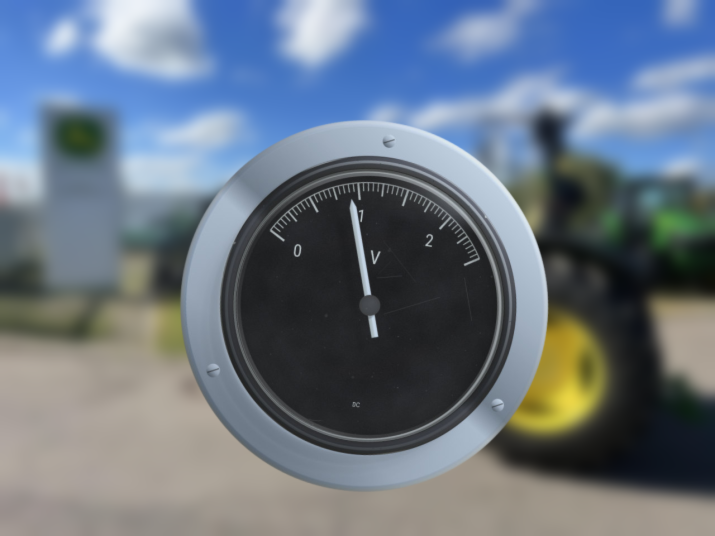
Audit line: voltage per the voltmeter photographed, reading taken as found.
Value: 0.9 V
